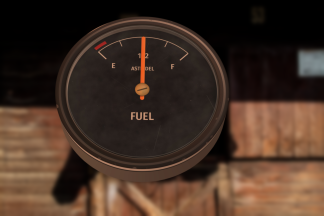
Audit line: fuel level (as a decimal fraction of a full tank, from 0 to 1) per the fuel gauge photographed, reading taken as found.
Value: 0.5
